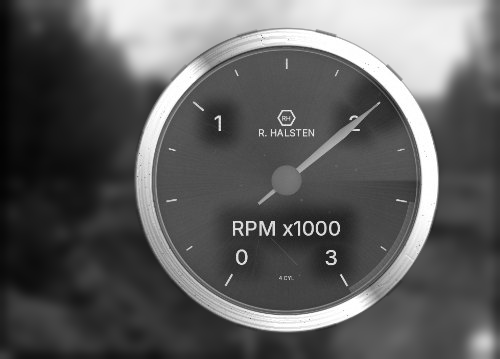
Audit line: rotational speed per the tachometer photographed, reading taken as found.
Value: 2000 rpm
